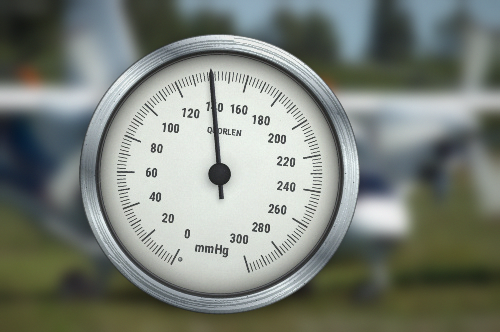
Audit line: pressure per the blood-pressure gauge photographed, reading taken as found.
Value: 140 mmHg
